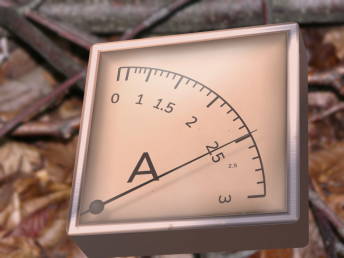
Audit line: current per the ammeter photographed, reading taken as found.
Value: 2.5 A
